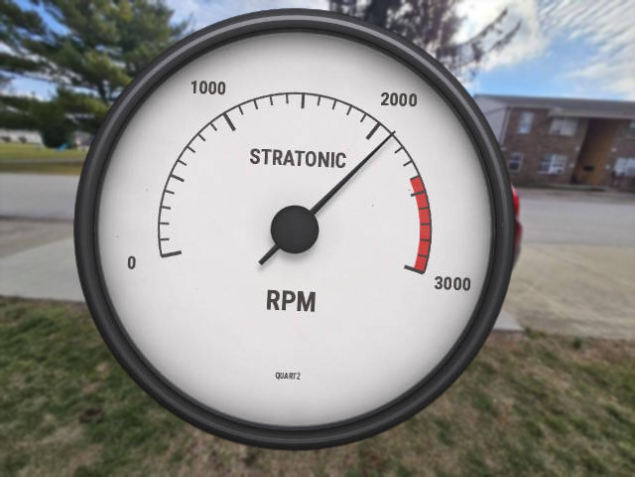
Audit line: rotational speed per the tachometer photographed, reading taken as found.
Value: 2100 rpm
